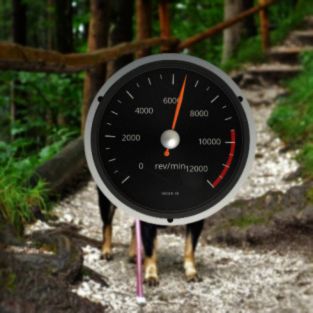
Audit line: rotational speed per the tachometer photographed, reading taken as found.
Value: 6500 rpm
